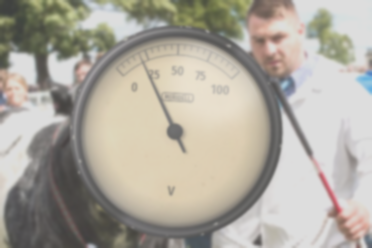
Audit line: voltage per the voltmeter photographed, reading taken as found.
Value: 20 V
